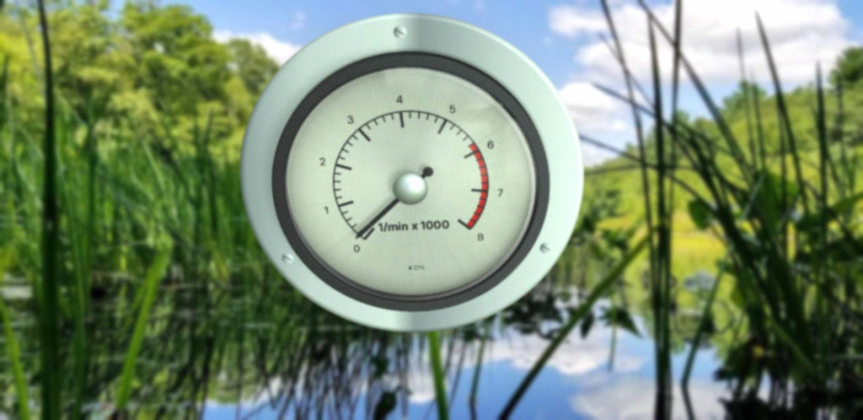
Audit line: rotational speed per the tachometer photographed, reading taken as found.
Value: 200 rpm
